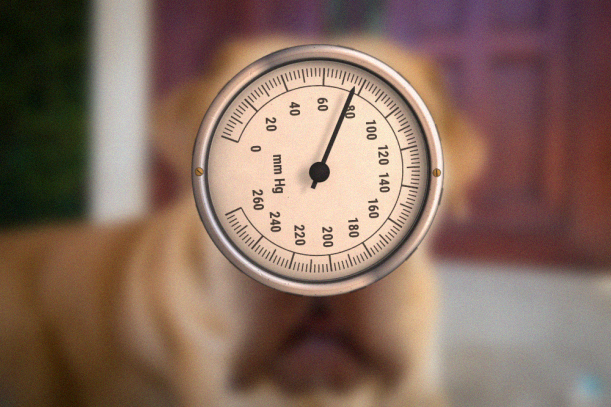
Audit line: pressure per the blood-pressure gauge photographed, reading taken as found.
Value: 76 mmHg
